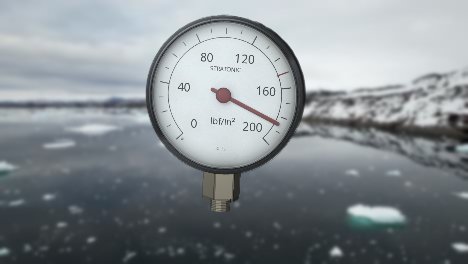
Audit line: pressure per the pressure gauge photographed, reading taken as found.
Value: 185 psi
